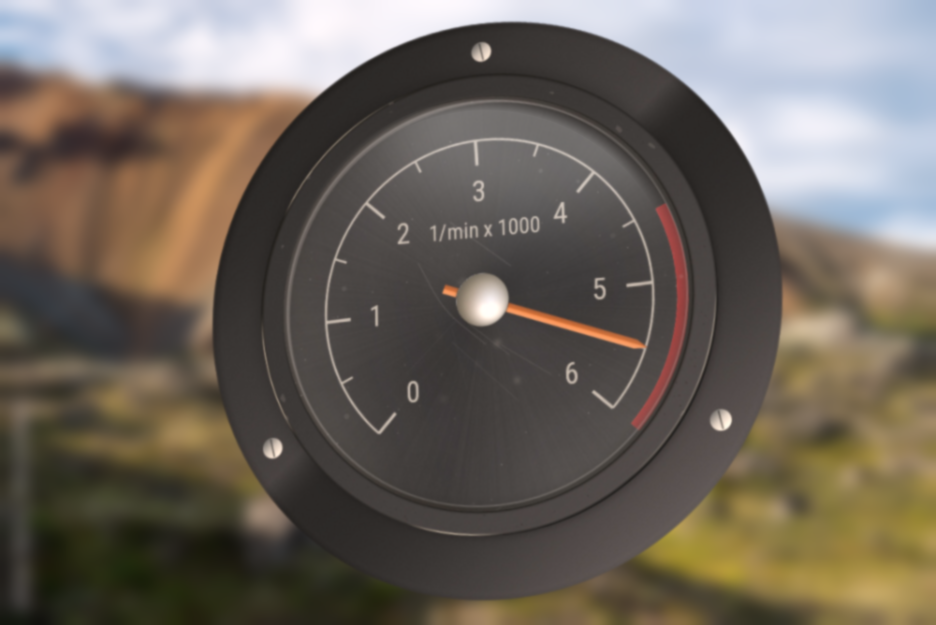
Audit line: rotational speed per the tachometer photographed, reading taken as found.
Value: 5500 rpm
